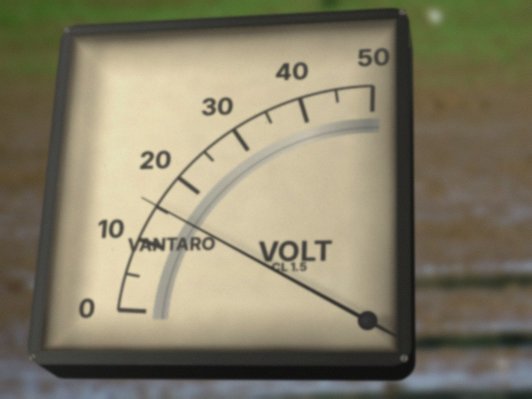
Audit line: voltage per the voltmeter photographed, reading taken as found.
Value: 15 V
